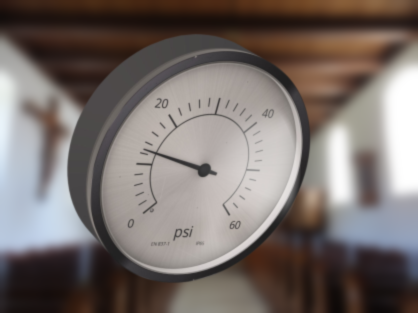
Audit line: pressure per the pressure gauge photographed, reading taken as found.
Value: 13 psi
